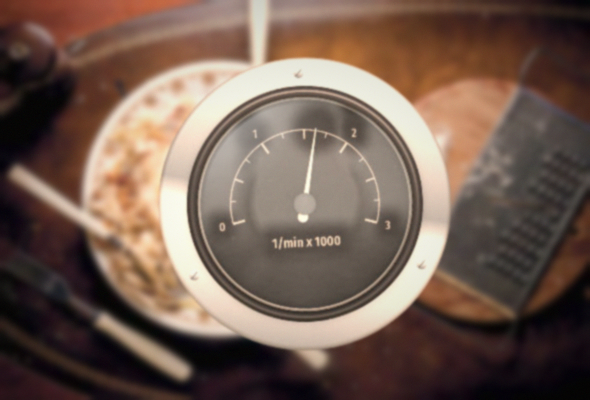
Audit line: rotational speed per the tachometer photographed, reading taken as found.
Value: 1625 rpm
